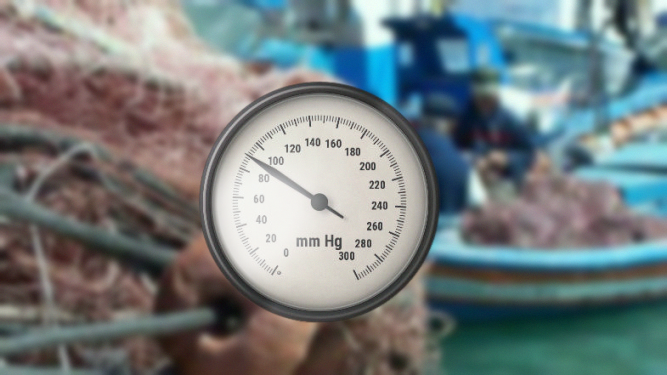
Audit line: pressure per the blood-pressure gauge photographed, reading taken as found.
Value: 90 mmHg
